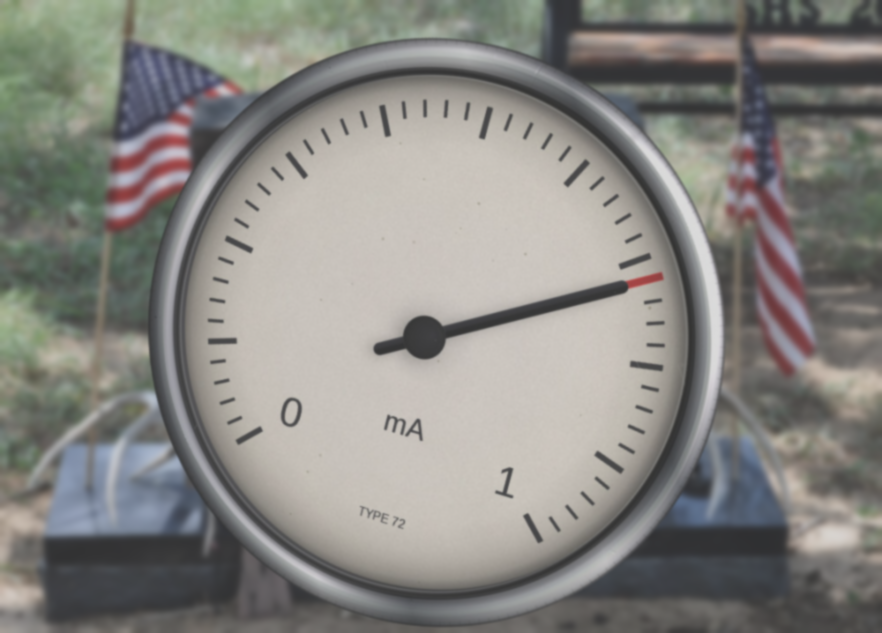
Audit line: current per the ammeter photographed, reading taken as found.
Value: 0.72 mA
